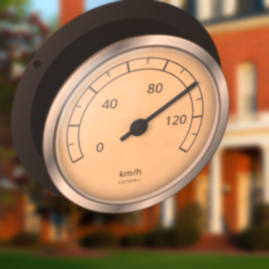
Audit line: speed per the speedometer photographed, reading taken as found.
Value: 100 km/h
